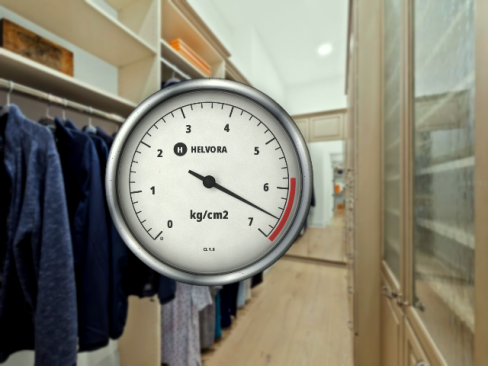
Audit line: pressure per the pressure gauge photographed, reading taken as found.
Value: 6.6 kg/cm²
